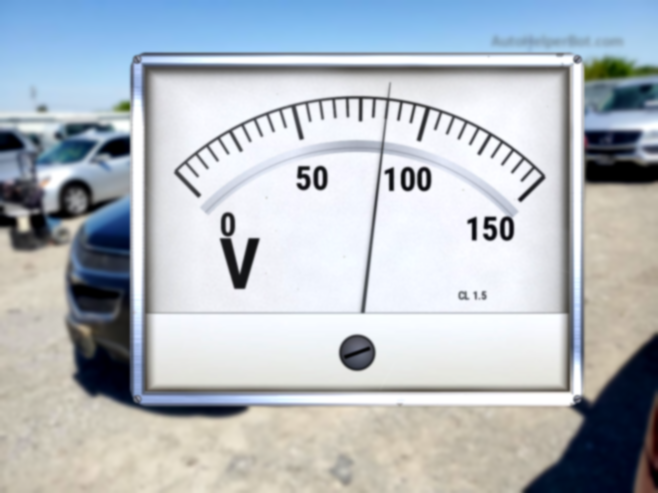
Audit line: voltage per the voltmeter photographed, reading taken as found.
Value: 85 V
